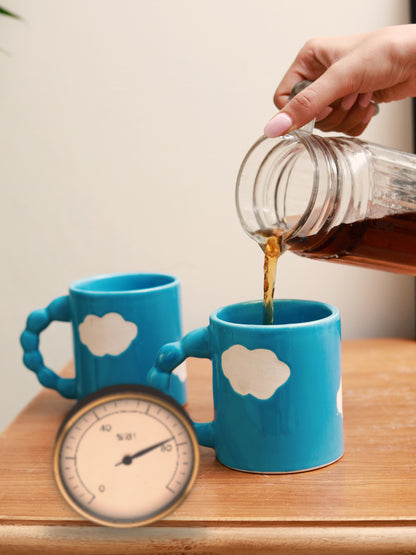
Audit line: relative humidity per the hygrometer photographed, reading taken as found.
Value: 76 %
